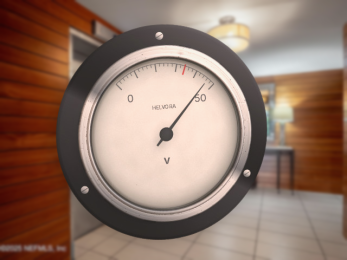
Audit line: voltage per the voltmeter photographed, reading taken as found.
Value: 46 V
